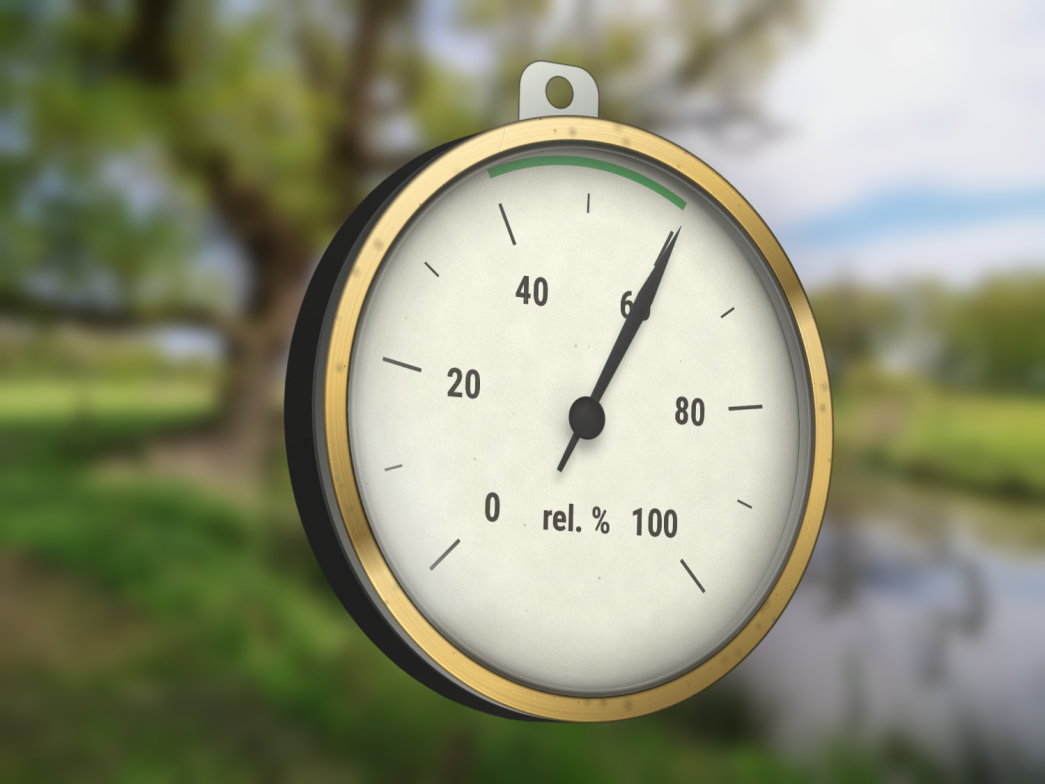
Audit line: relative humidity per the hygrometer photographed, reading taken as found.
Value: 60 %
